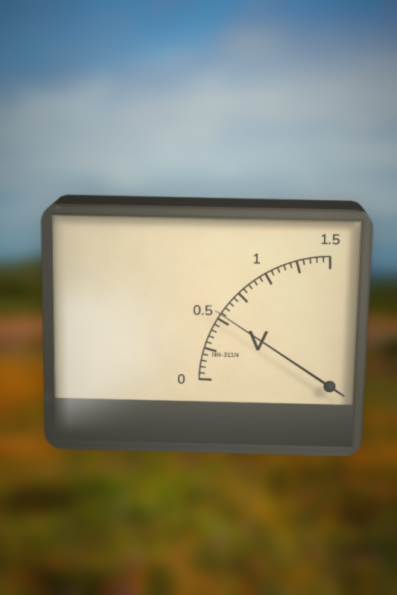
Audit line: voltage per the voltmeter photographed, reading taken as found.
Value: 0.55 V
